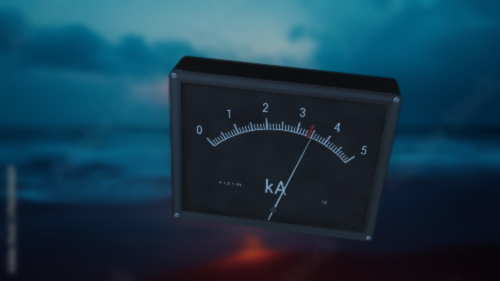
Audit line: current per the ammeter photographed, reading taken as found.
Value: 3.5 kA
